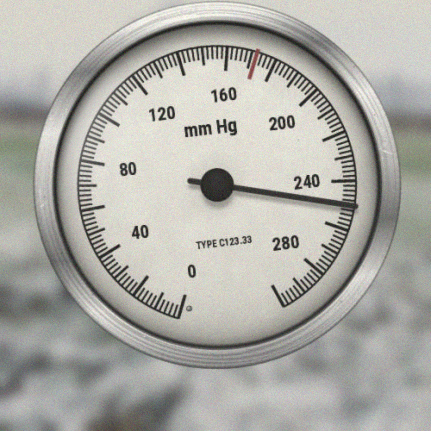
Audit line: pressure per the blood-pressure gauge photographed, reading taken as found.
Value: 250 mmHg
